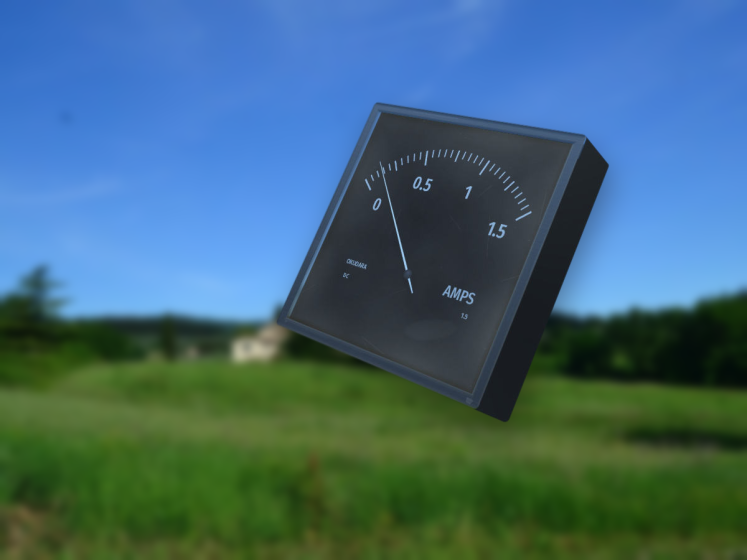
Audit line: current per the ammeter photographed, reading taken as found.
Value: 0.15 A
